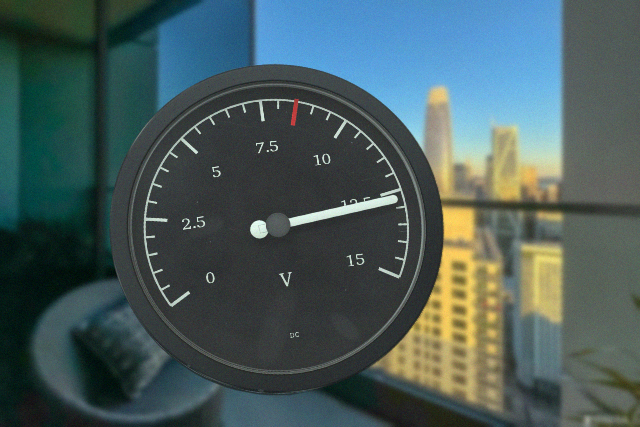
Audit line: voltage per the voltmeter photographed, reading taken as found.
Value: 12.75 V
